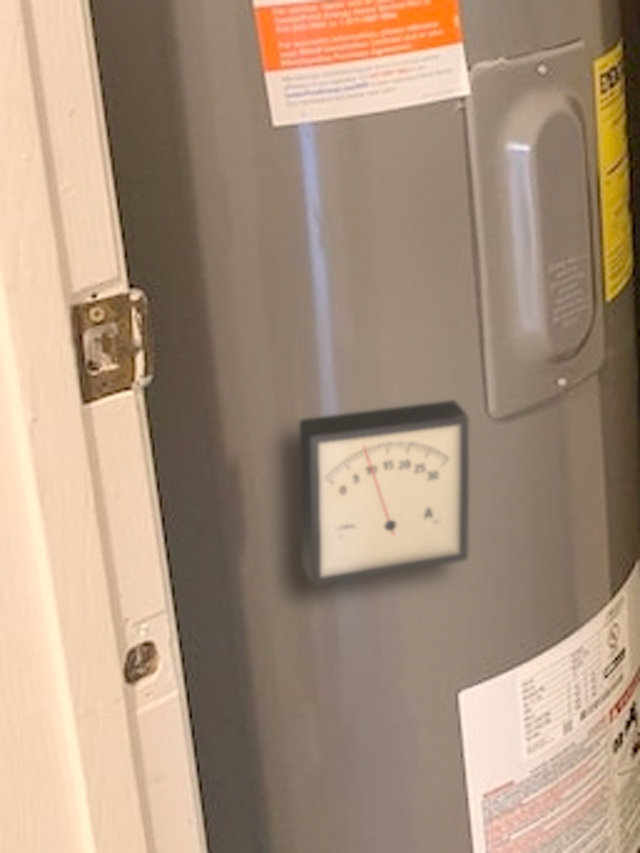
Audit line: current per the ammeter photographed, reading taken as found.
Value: 10 A
